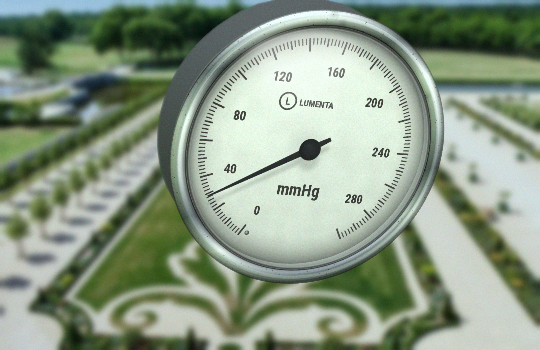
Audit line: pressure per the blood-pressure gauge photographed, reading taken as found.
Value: 30 mmHg
